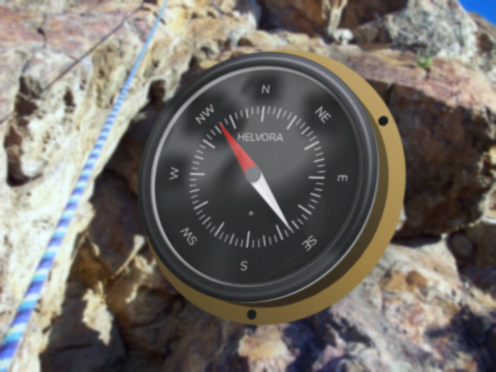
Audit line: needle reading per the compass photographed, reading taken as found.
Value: 320 °
